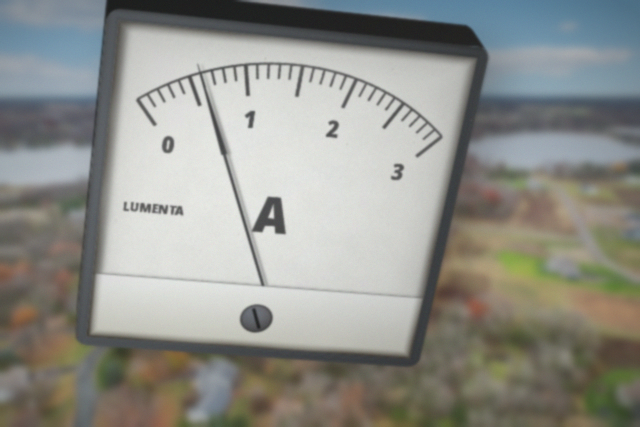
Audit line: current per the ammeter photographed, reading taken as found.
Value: 0.6 A
